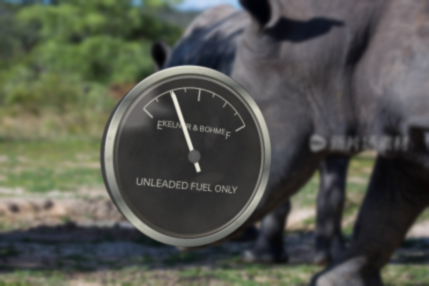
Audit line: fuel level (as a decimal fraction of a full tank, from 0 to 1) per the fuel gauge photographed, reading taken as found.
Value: 0.25
